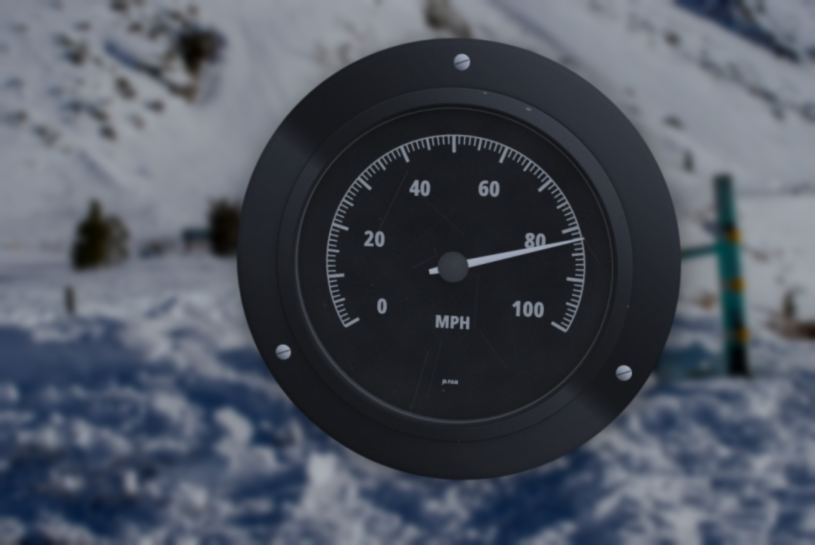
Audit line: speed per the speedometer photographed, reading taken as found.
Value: 82 mph
